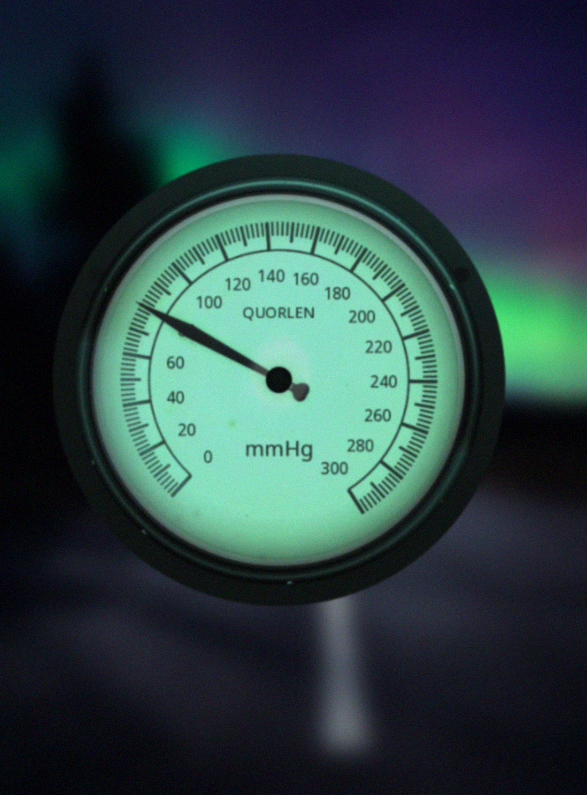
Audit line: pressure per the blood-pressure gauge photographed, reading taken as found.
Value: 80 mmHg
